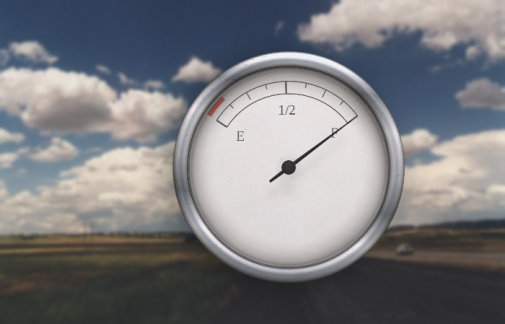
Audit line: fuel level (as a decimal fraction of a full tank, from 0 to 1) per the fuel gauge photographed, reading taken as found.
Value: 1
